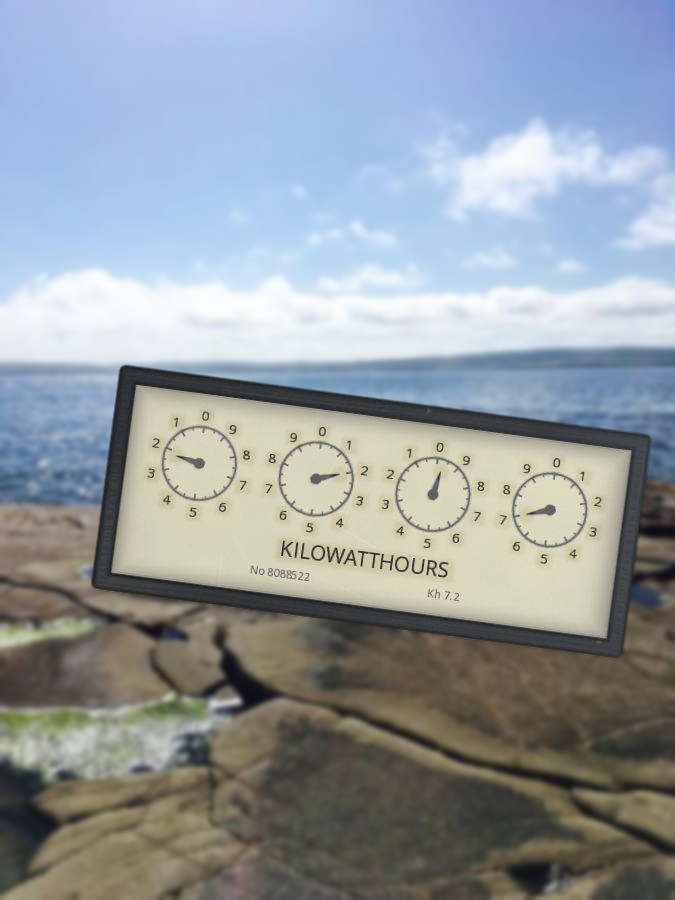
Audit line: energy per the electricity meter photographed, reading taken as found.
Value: 2197 kWh
